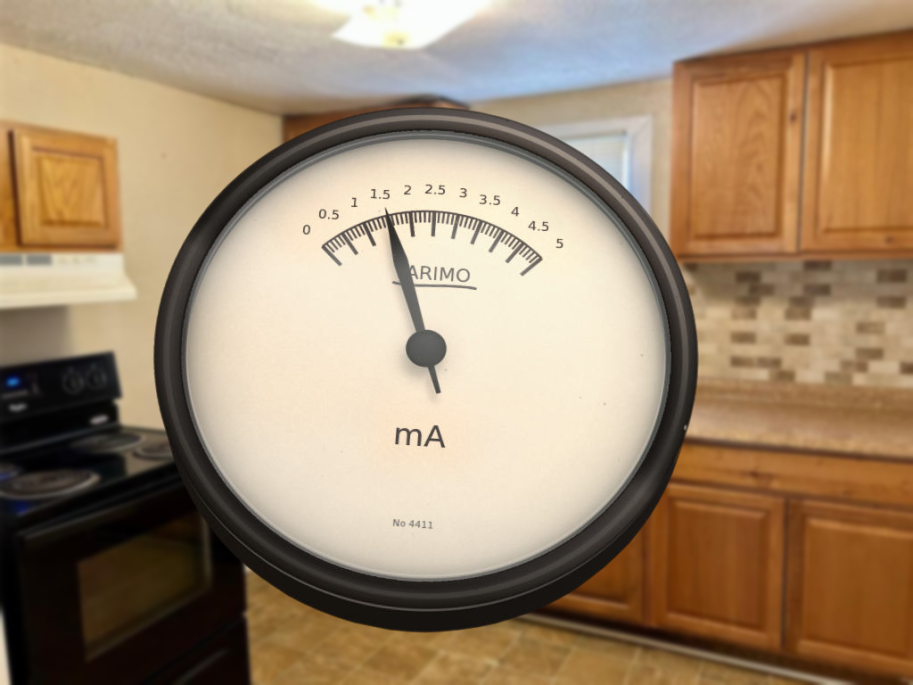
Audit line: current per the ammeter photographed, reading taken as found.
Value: 1.5 mA
